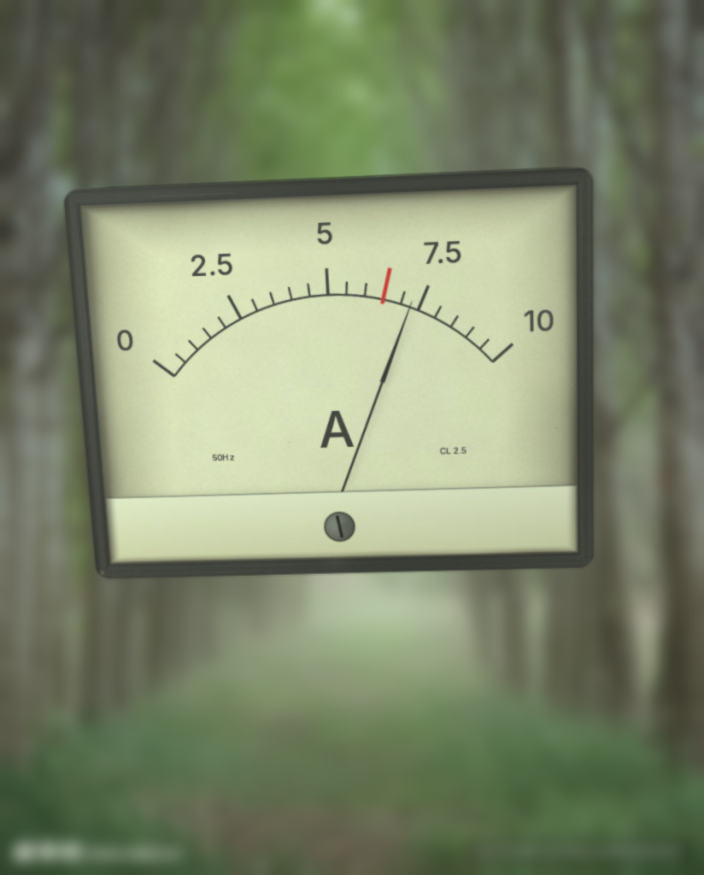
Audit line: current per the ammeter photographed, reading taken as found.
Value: 7.25 A
